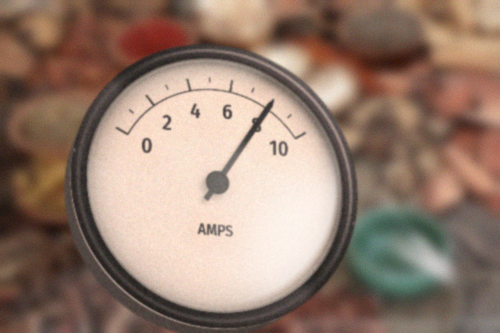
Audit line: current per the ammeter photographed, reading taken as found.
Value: 8 A
